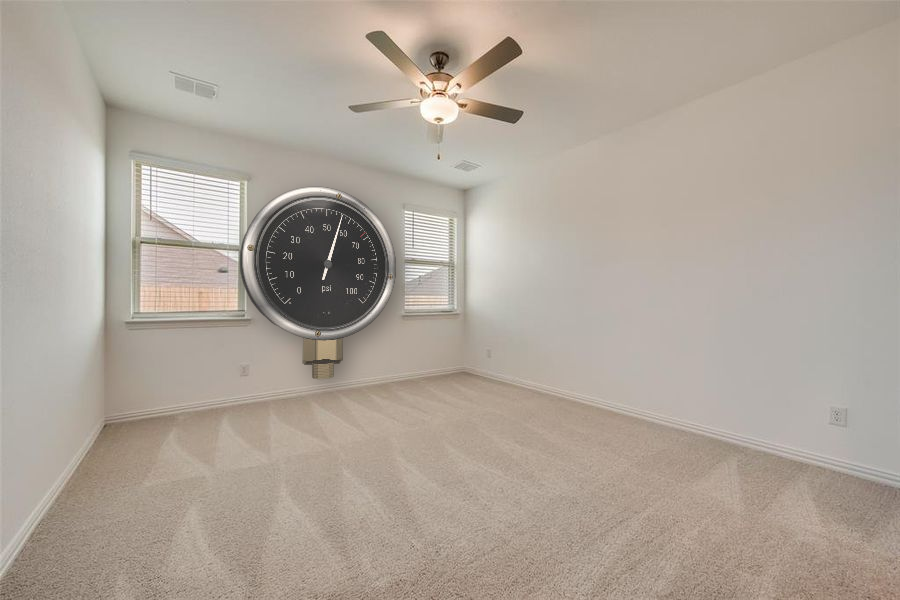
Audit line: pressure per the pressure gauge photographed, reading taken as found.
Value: 56 psi
